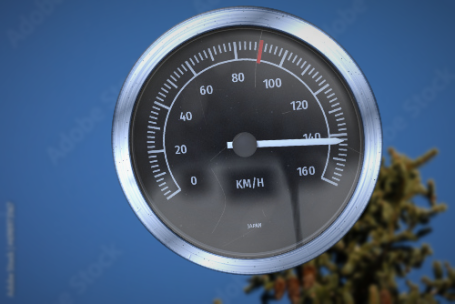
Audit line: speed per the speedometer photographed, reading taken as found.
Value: 142 km/h
